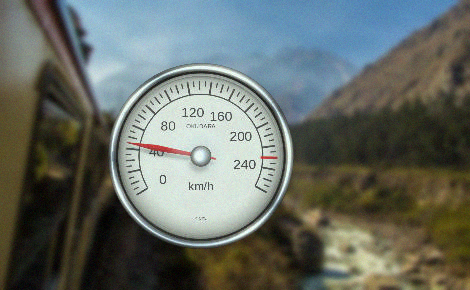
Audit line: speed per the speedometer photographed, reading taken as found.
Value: 45 km/h
